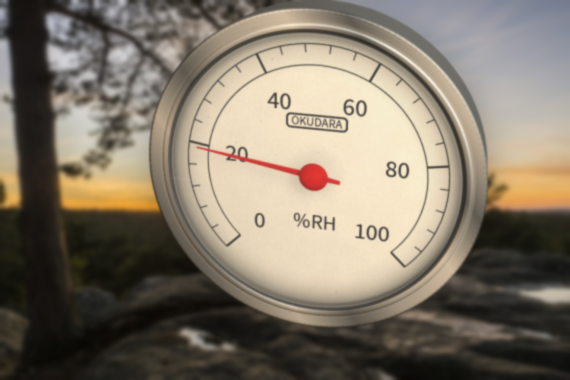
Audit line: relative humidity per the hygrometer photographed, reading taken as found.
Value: 20 %
